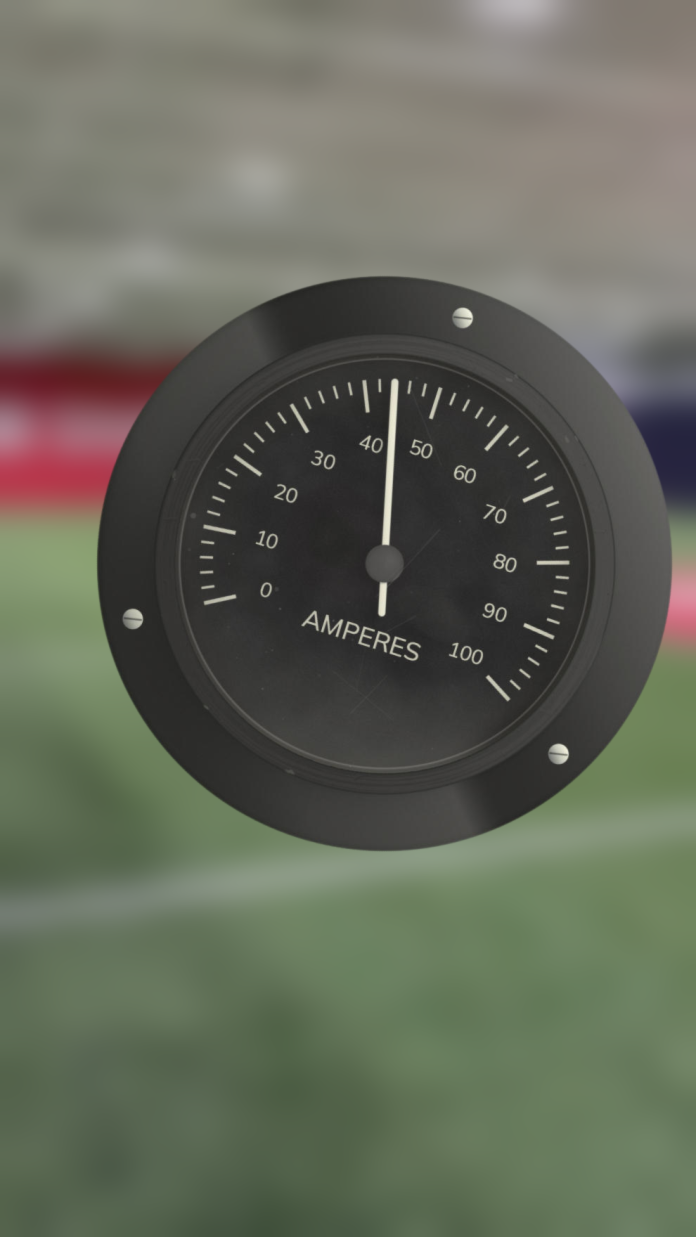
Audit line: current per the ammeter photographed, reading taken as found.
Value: 44 A
